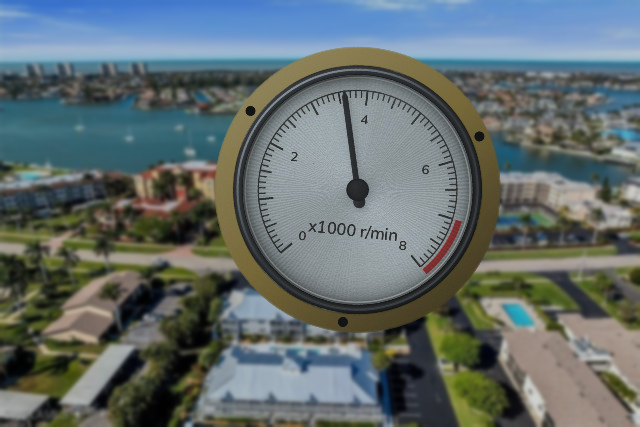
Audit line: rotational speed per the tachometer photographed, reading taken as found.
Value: 3600 rpm
